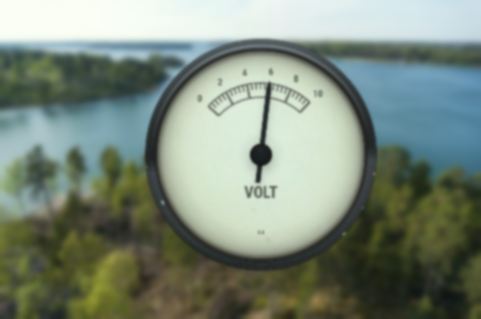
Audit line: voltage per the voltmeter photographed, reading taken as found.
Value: 6 V
